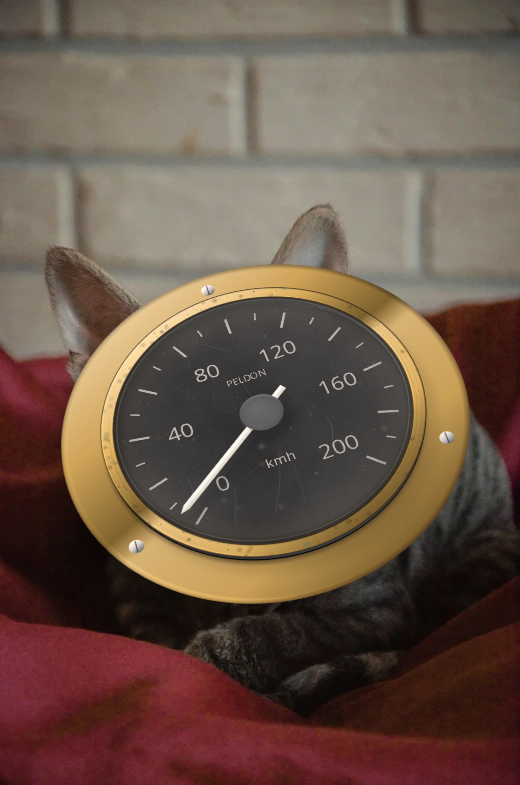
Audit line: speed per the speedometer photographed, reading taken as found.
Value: 5 km/h
